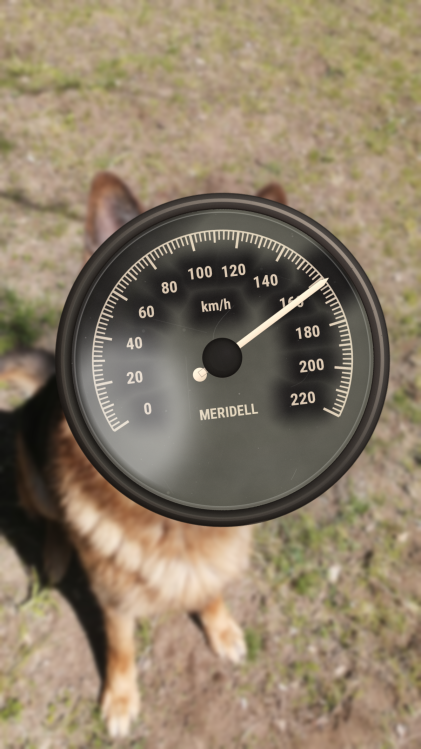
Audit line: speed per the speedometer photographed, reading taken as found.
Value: 162 km/h
